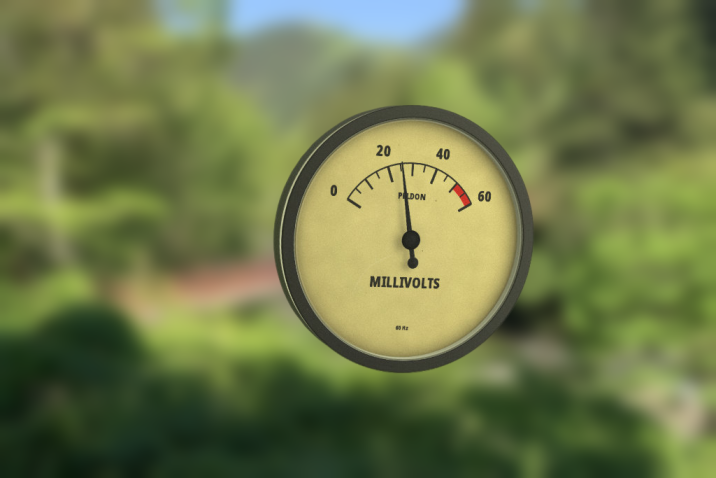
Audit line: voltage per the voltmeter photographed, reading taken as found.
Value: 25 mV
